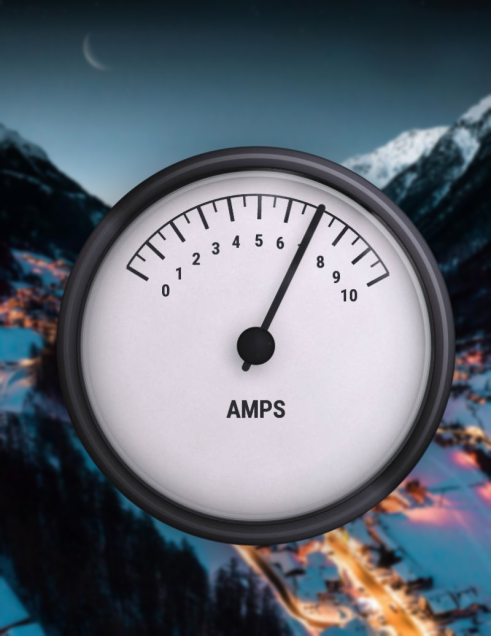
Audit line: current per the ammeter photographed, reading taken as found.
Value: 7 A
